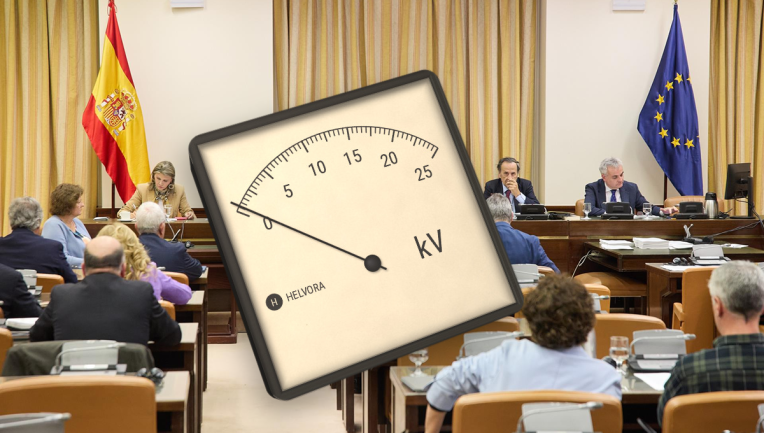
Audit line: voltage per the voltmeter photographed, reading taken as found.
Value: 0.5 kV
